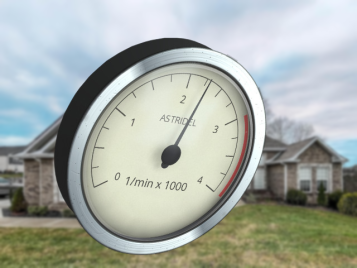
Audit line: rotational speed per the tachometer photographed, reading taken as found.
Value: 2250 rpm
